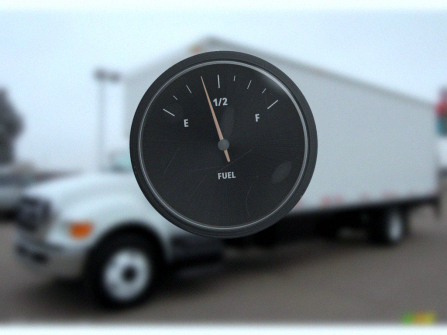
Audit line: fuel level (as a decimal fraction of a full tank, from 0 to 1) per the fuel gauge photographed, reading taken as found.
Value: 0.375
